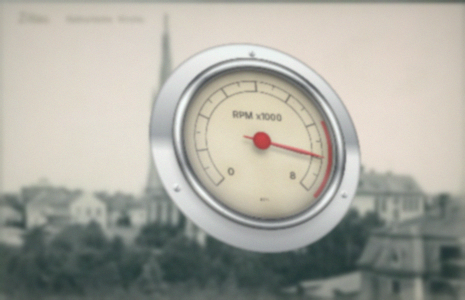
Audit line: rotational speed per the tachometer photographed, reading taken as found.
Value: 7000 rpm
